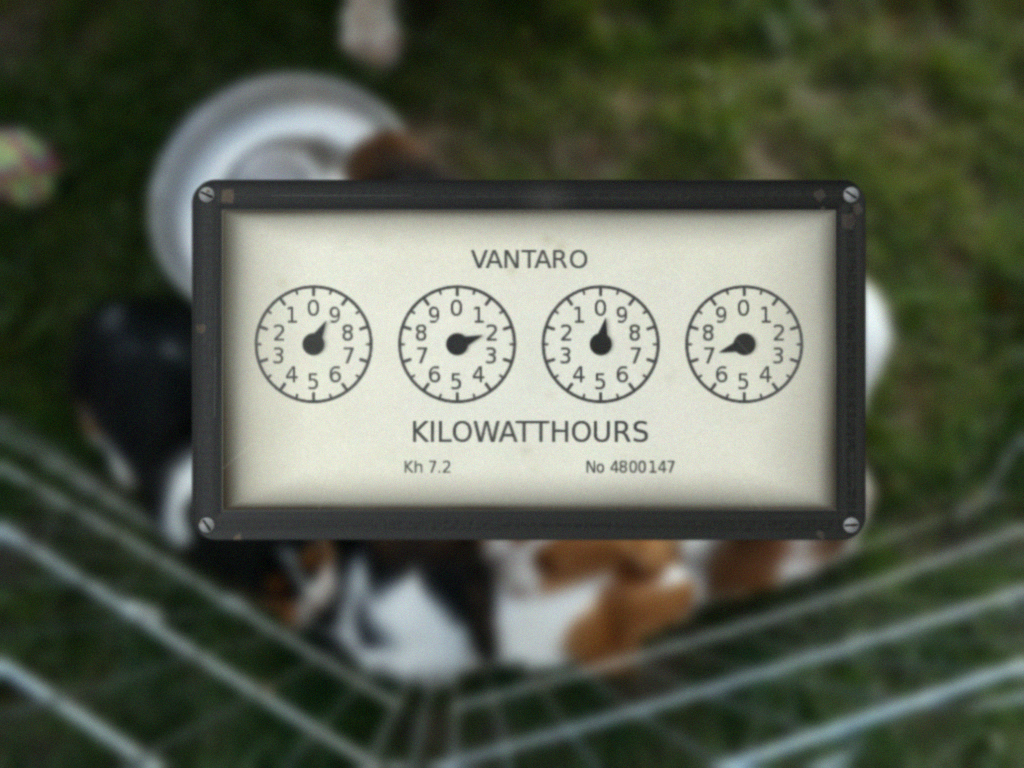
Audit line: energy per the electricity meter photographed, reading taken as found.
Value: 9197 kWh
